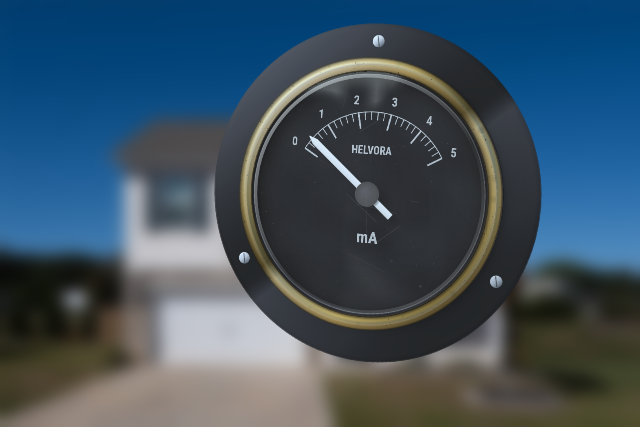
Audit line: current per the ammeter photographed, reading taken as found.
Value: 0.4 mA
